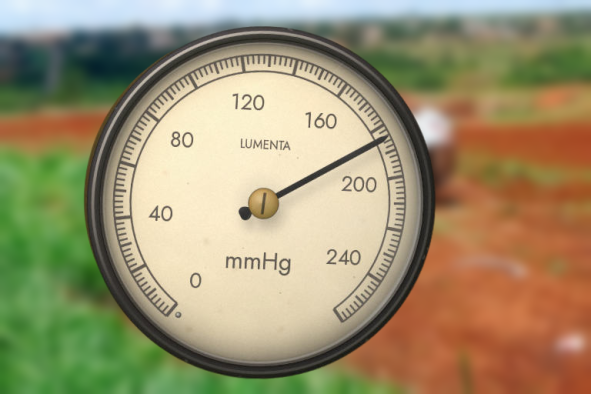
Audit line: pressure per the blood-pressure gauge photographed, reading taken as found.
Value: 184 mmHg
